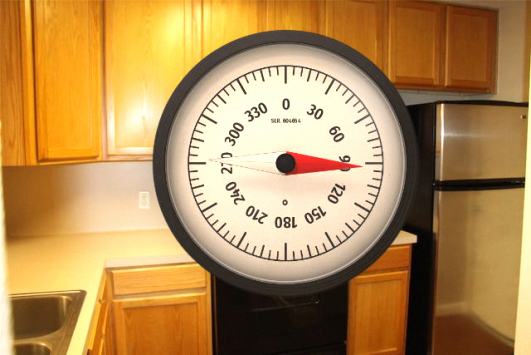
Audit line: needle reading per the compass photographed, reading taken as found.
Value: 92.5 °
